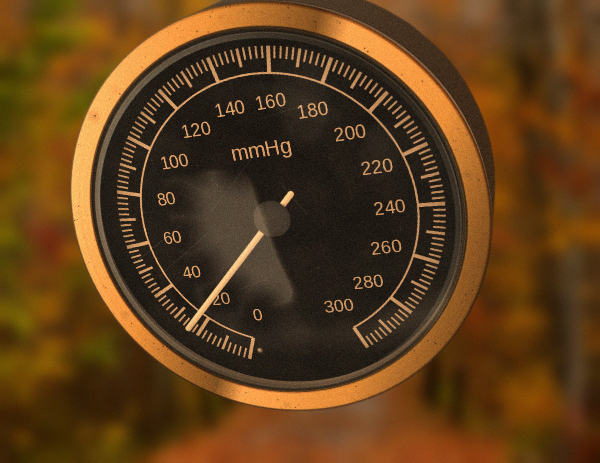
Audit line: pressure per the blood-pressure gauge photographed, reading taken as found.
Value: 24 mmHg
